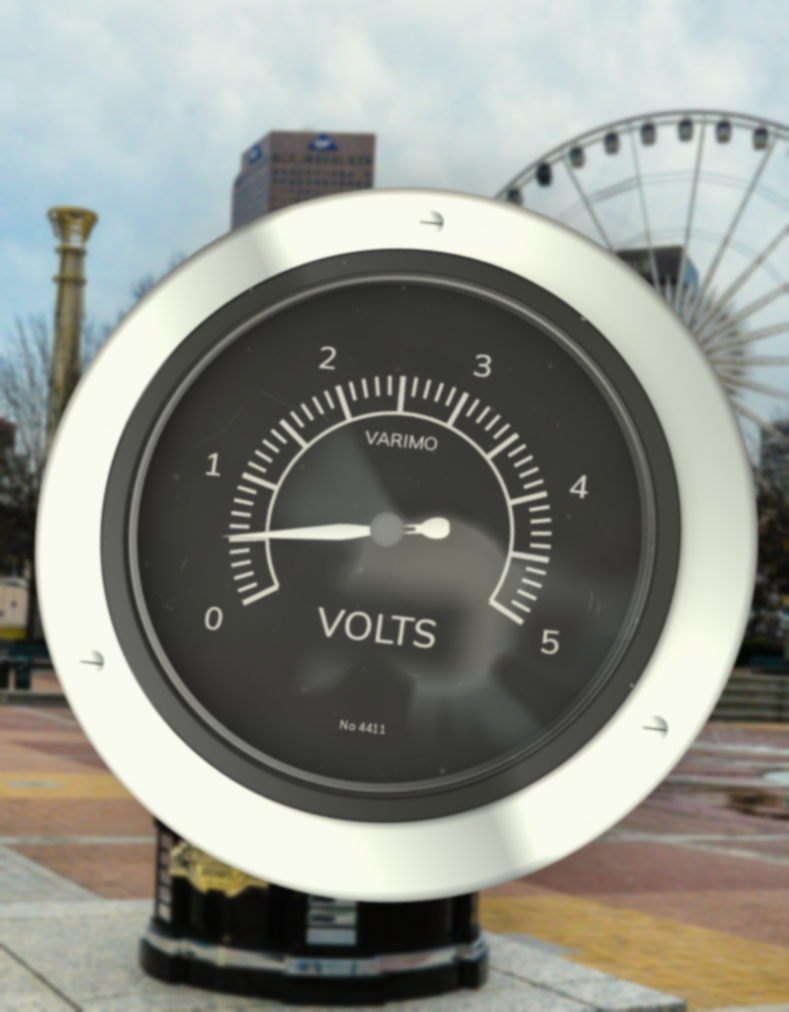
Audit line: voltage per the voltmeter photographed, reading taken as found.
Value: 0.5 V
